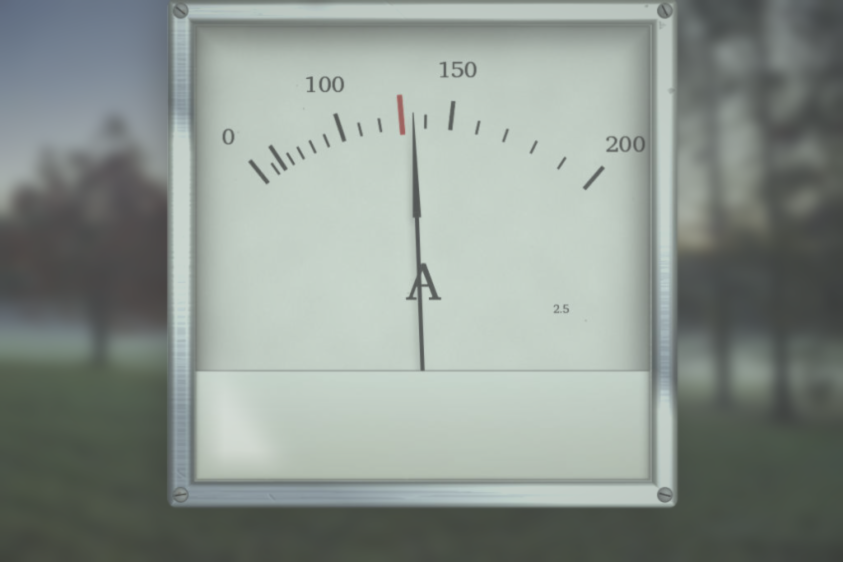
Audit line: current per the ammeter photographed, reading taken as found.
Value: 135 A
